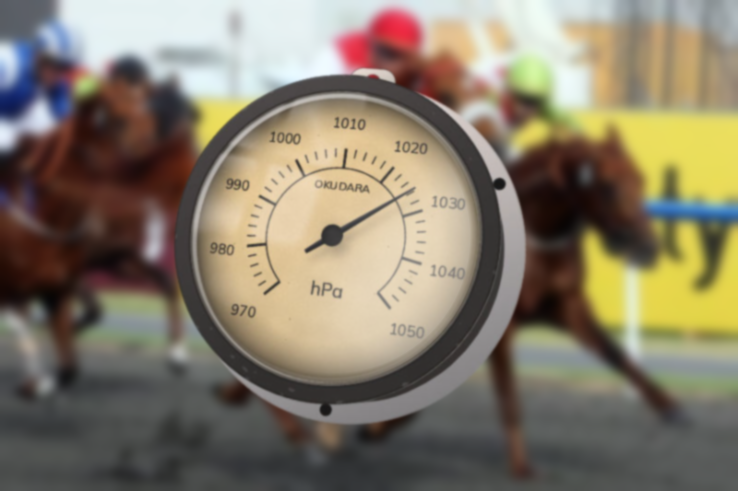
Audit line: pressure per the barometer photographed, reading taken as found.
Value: 1026 hPa
